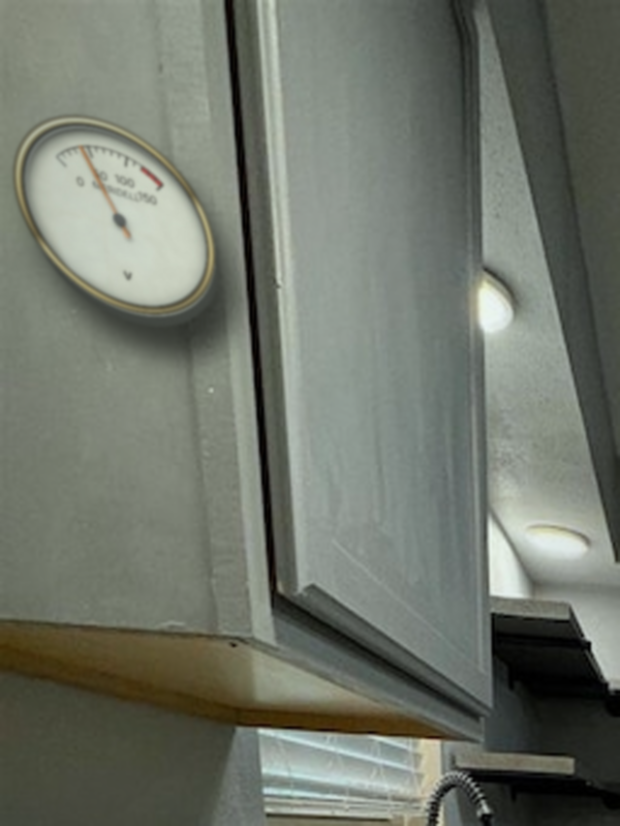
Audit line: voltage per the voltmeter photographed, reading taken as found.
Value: 40 V
